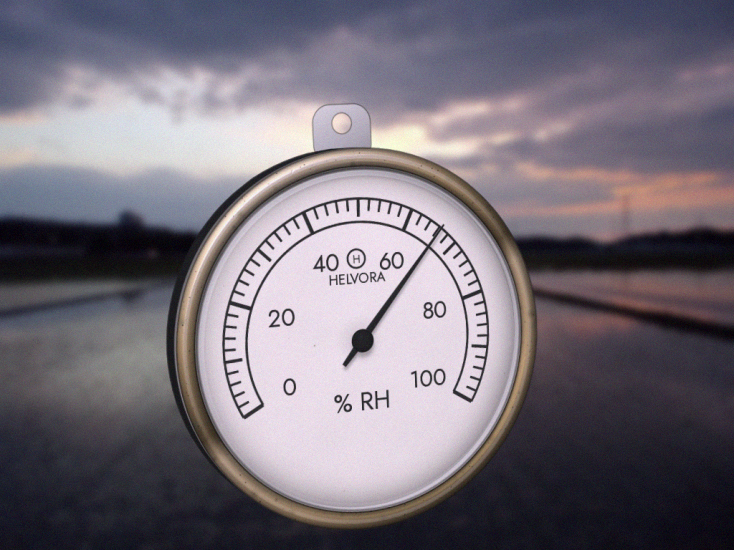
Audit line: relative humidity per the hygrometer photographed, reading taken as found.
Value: 66 %
